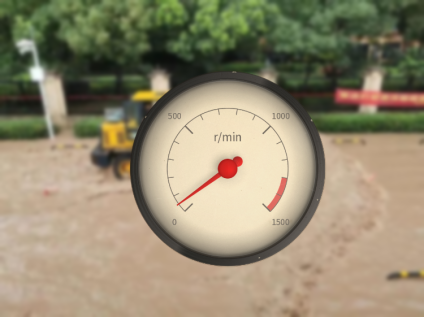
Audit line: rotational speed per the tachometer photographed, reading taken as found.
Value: 50 rpm
